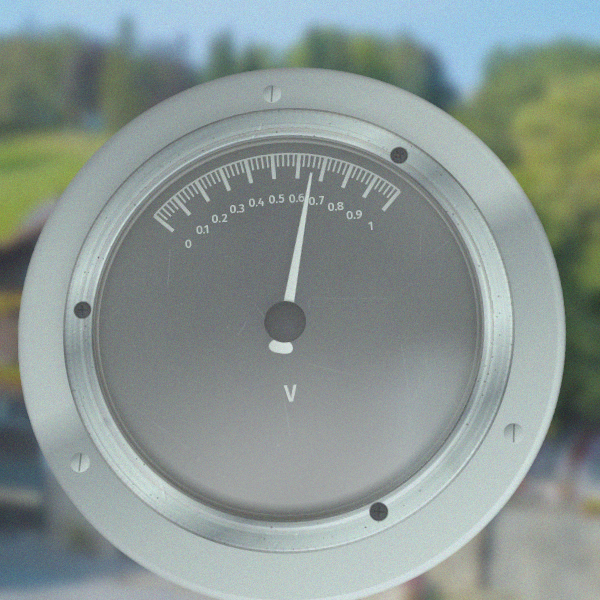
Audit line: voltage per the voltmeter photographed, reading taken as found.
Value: 0.66 V
